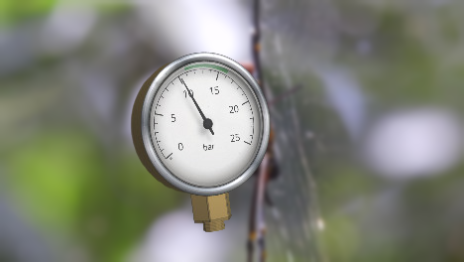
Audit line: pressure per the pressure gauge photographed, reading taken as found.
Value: 10 bar
